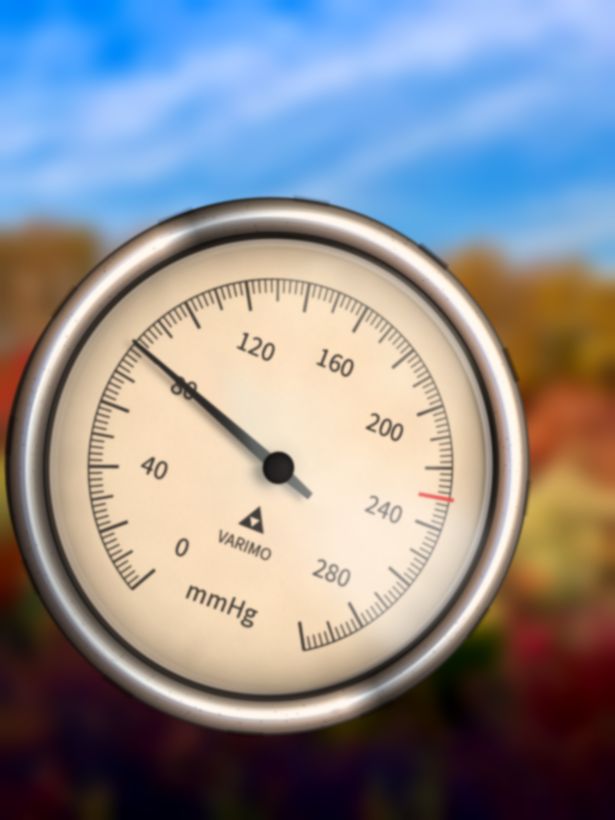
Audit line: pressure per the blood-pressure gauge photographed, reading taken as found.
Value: 80 mmHg
